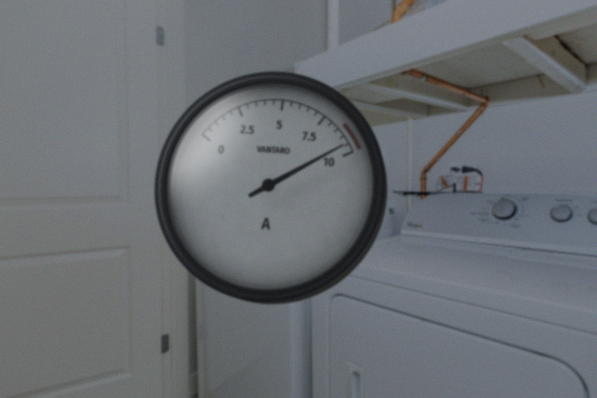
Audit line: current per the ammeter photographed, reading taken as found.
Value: 9.5 A
